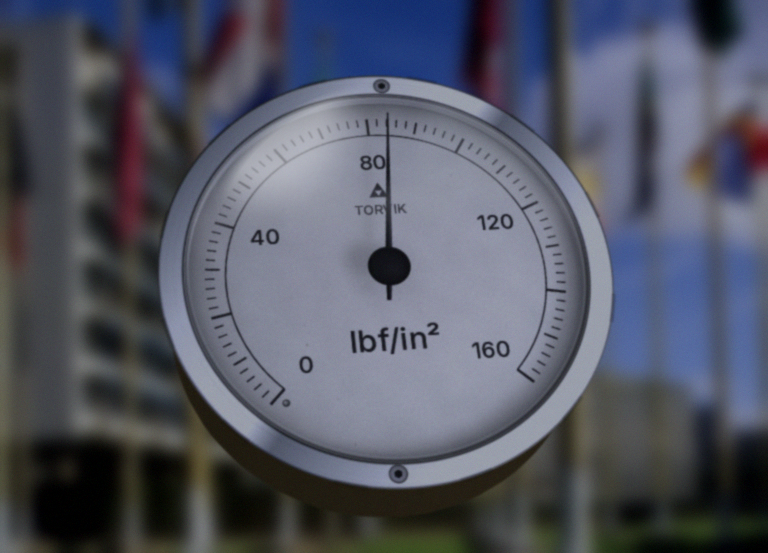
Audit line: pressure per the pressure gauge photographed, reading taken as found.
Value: 84 psi
